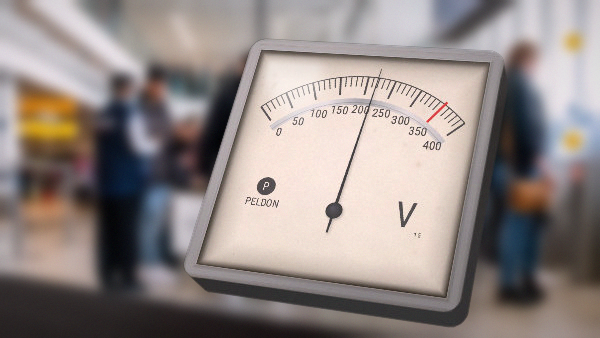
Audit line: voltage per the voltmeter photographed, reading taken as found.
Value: 220 V
